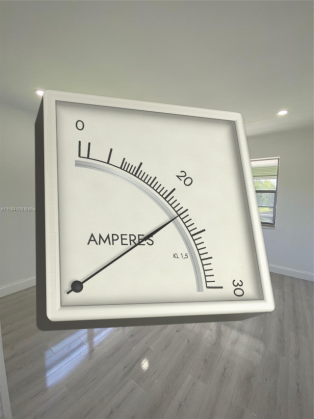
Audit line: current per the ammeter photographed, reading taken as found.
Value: 22.5 A
